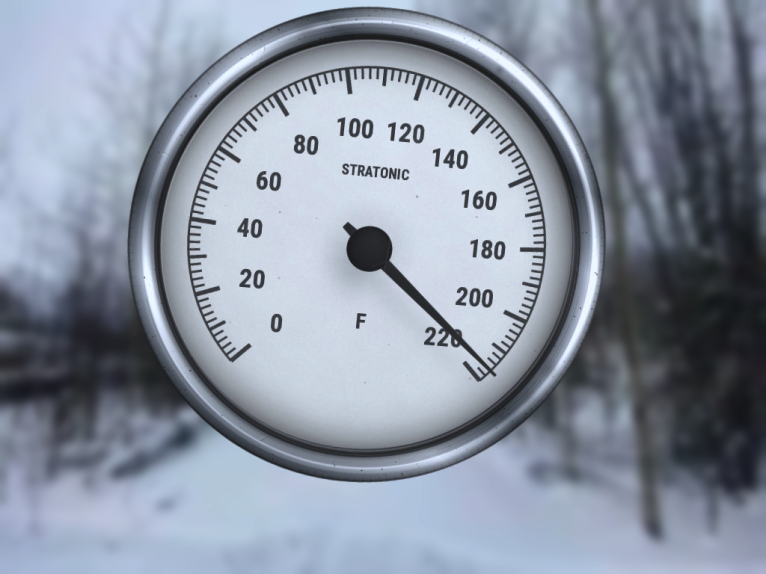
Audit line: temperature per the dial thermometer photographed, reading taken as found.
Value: 216 °F
